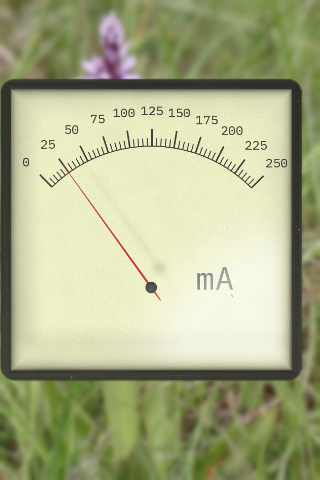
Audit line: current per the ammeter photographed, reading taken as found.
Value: 25 mA
